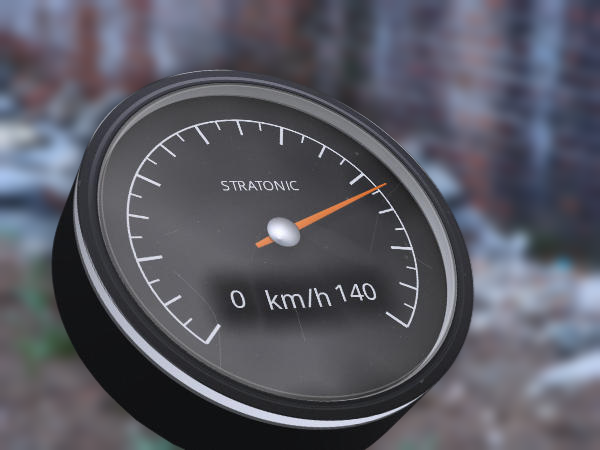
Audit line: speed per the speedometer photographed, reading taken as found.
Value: 105 km/h
